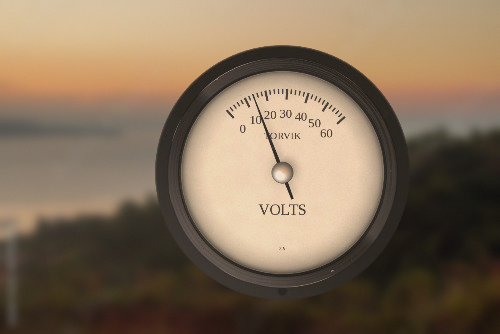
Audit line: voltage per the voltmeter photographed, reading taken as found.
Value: 14 V
